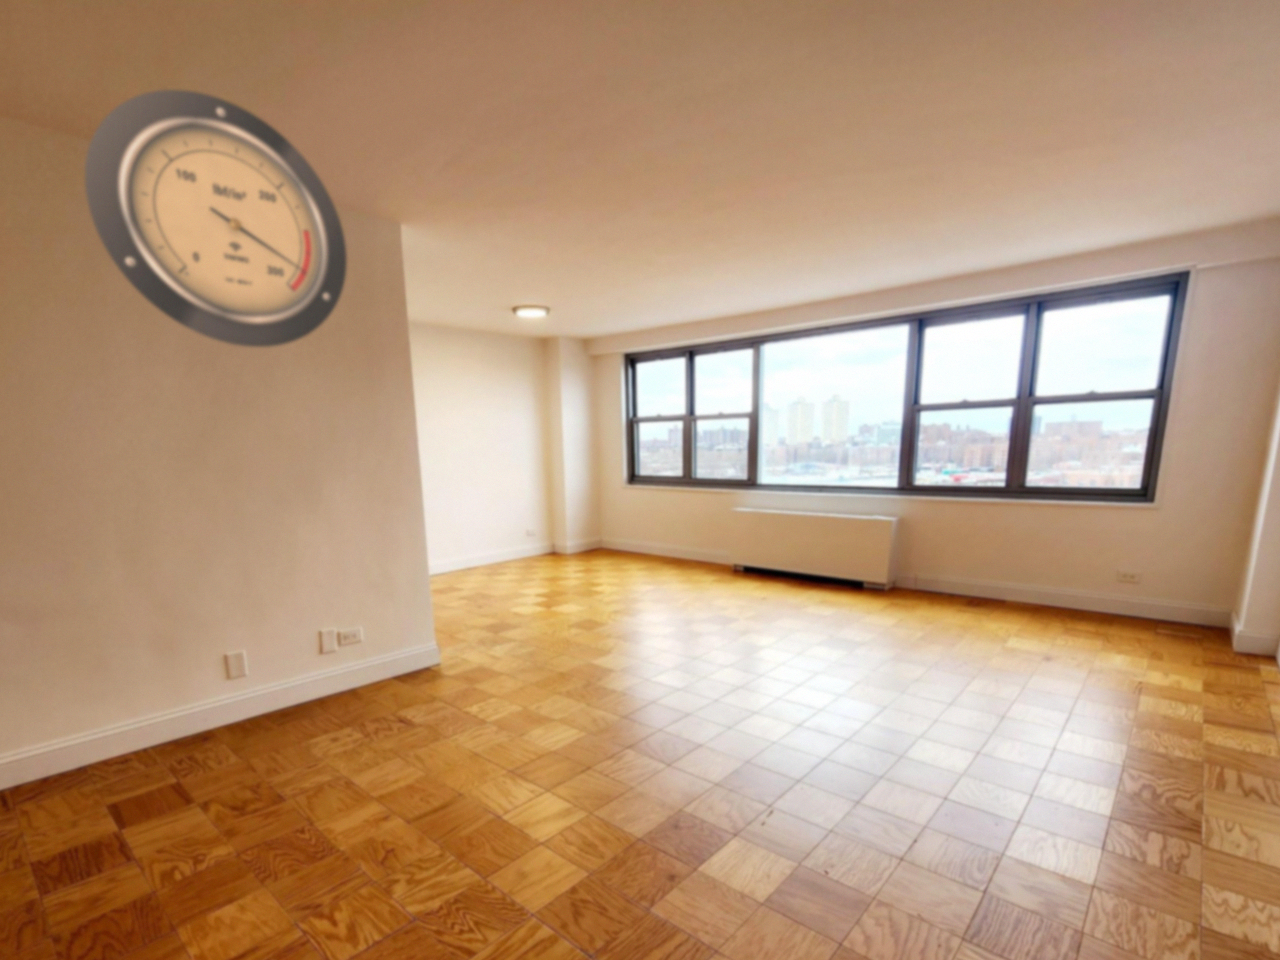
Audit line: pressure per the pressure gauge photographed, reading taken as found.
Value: 280 psi
